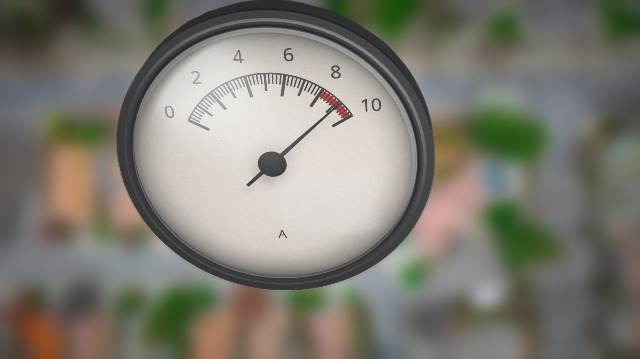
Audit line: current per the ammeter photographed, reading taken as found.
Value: 9 A
